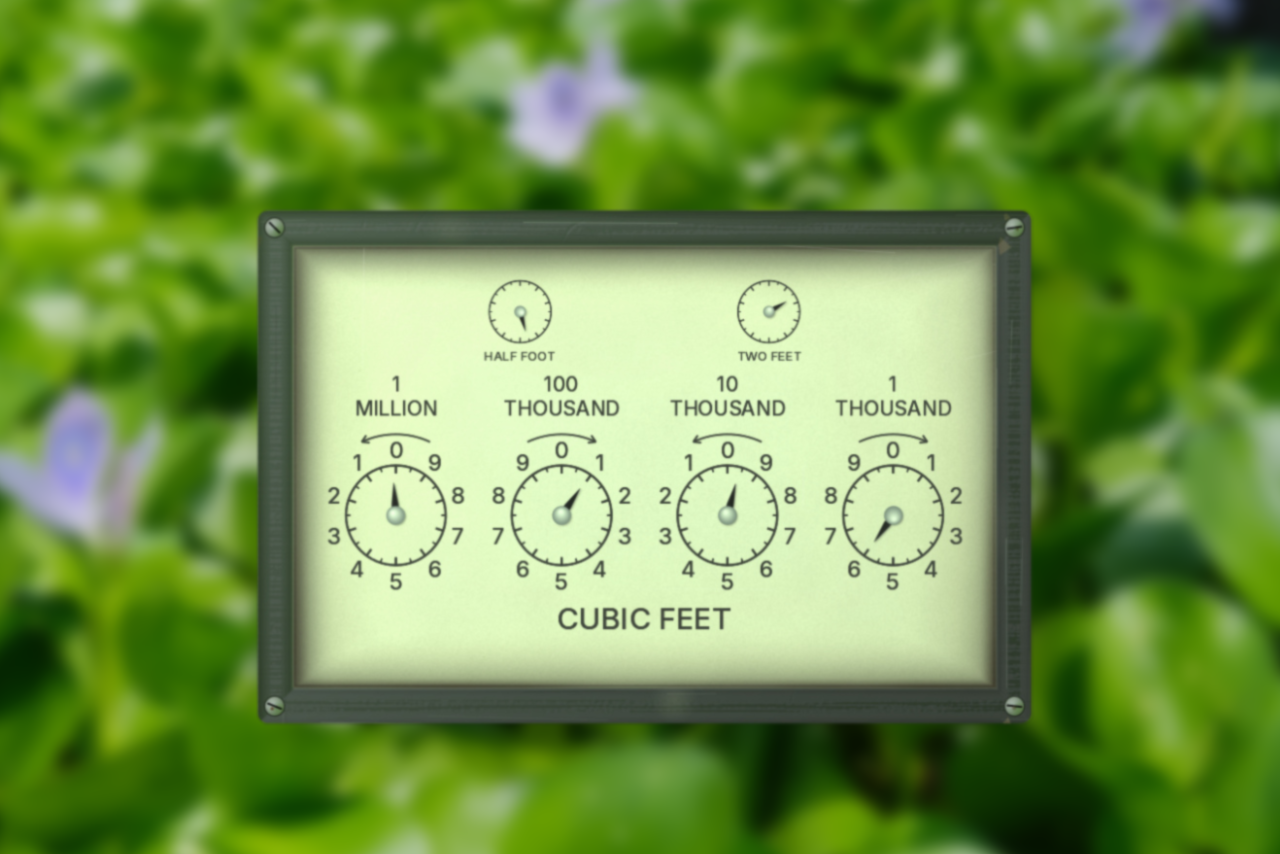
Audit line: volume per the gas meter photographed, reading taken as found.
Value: 9600 ft³
